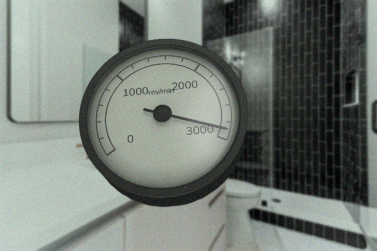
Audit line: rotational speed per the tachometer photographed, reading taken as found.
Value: 2900 rpm
